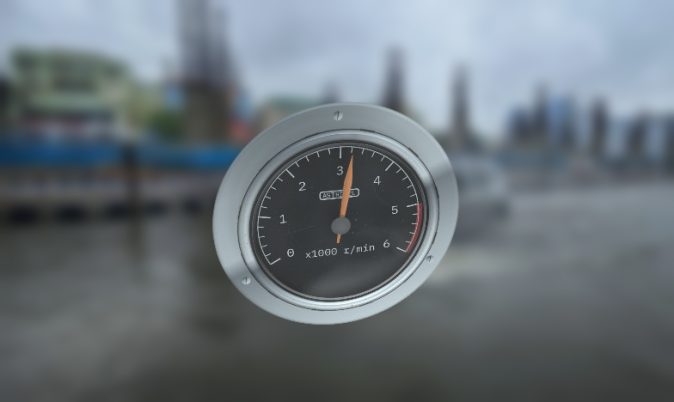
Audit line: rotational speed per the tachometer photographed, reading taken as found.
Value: 3200 rpm
